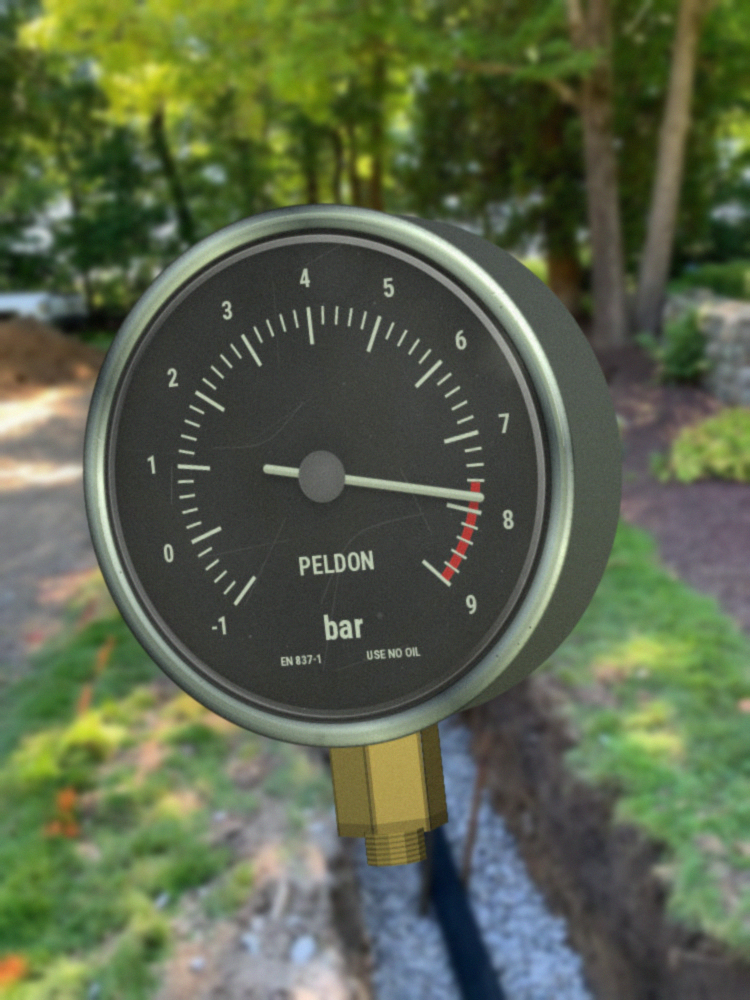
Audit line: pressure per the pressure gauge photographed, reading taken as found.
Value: 7.8 bar
